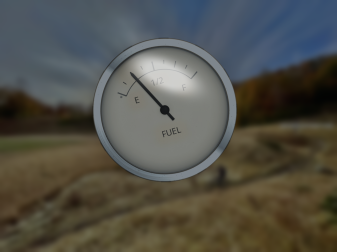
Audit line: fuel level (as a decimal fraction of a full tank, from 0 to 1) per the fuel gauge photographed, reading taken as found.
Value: 0.25
